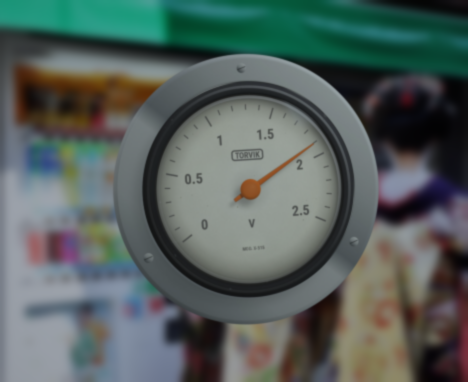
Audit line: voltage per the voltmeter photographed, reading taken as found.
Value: 1.9 V
